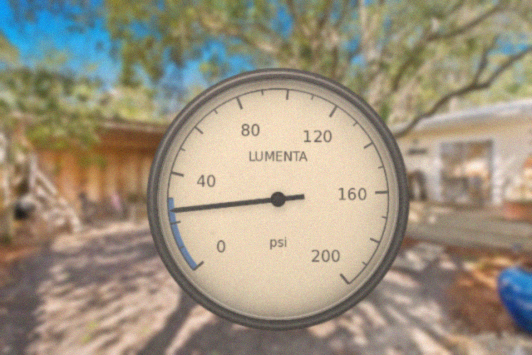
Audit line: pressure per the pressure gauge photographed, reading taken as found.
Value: 25 psi
